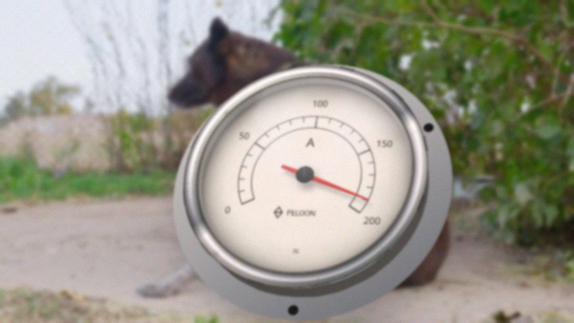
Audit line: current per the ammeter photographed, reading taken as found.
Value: 190 A
